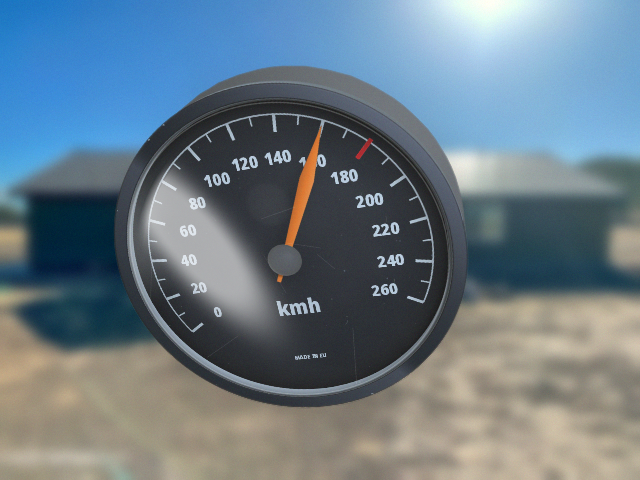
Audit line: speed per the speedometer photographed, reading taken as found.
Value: 160 km/h
